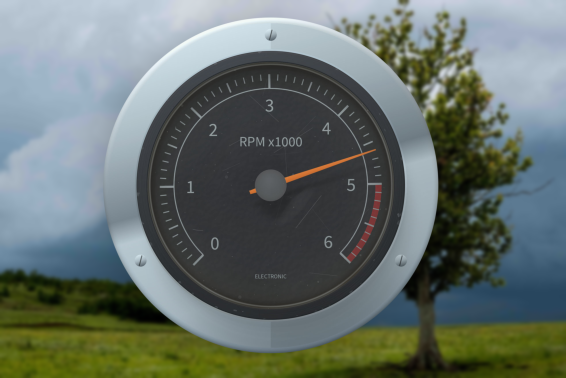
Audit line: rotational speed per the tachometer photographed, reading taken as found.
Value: 4600 rpm
